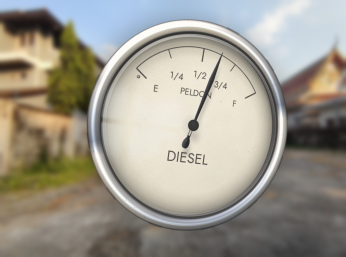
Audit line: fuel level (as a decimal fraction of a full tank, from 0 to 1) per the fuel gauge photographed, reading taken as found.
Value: 0.625
